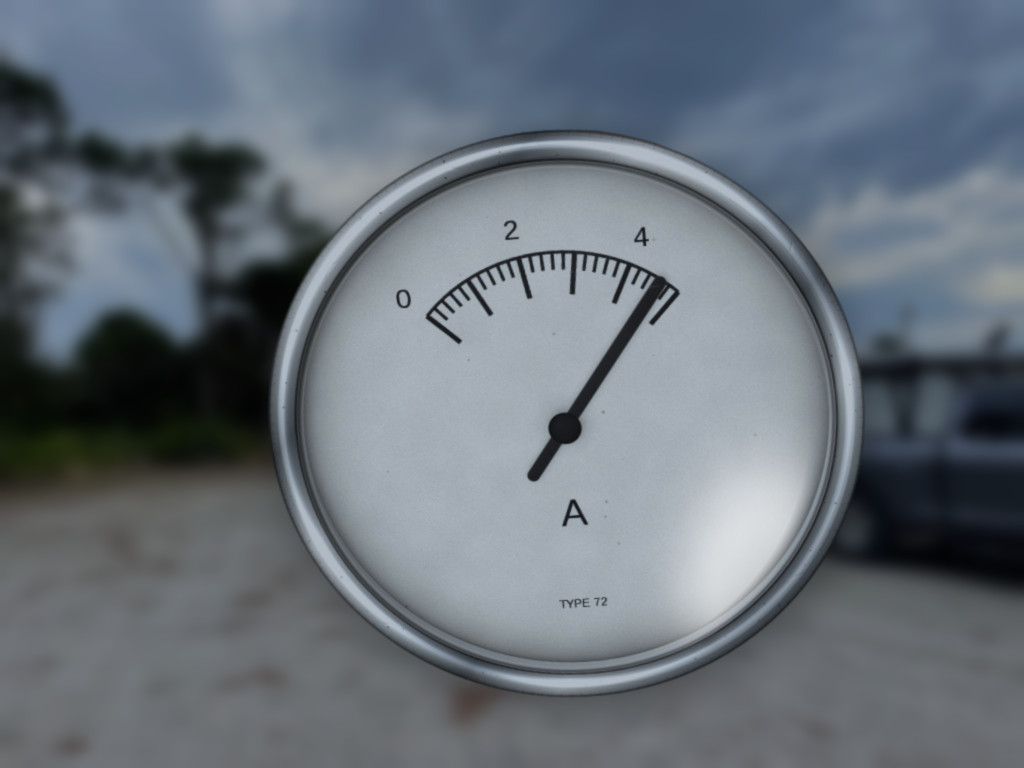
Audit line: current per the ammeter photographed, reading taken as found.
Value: 4.6 A
